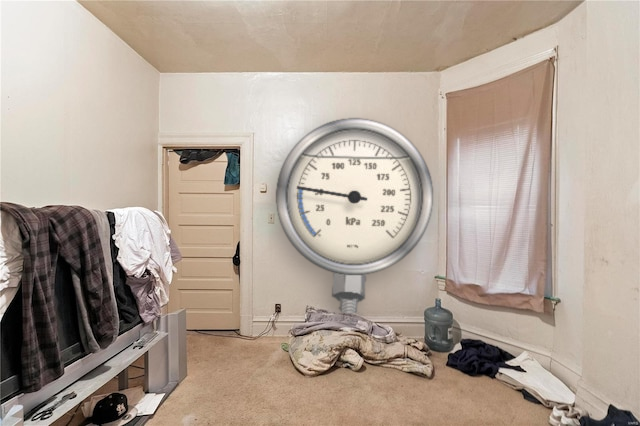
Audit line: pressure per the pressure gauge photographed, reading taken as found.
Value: 50 kPa
